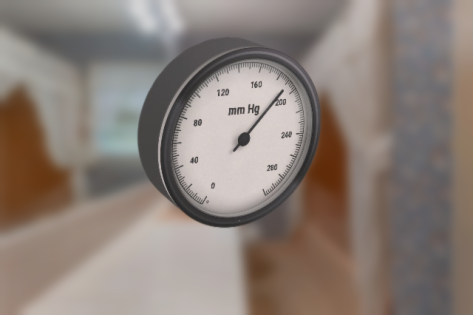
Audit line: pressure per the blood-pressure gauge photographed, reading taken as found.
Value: 190 mmHg
